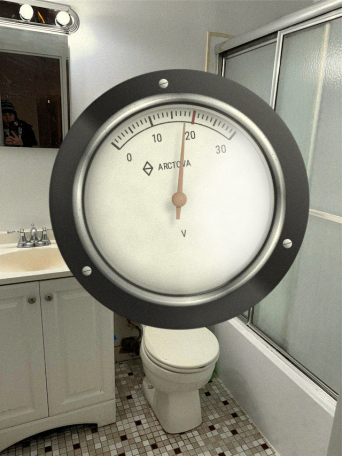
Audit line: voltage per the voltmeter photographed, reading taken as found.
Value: 18 V
